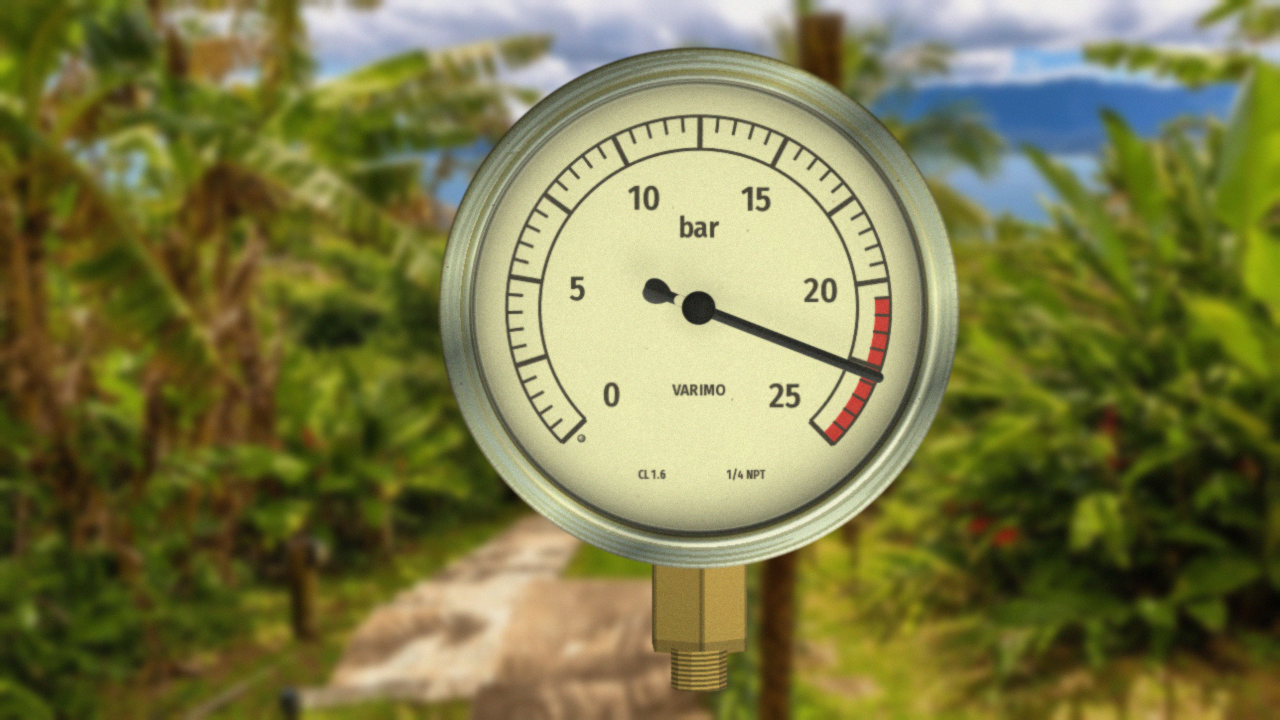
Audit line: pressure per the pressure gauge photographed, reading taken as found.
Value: 22.75 bar
